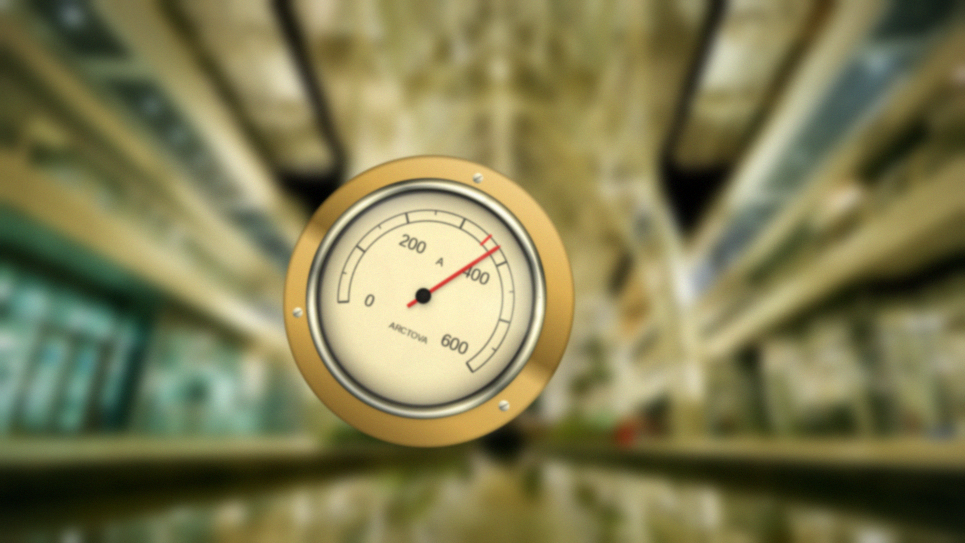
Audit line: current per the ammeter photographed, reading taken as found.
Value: 375 A
